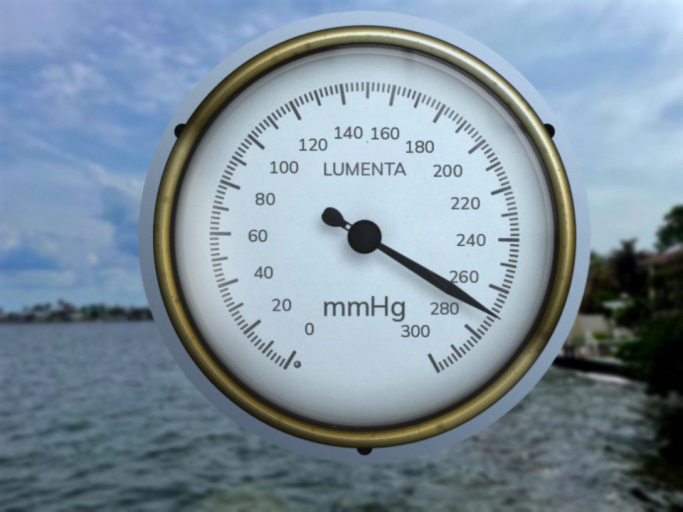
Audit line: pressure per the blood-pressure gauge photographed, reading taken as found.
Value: 270 mmHg
